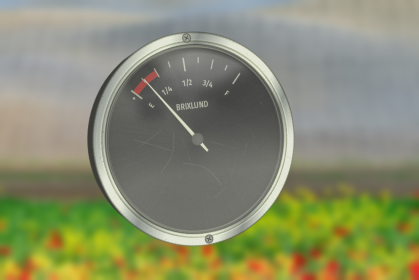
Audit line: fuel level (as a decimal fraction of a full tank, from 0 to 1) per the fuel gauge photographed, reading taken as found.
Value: 0.125
